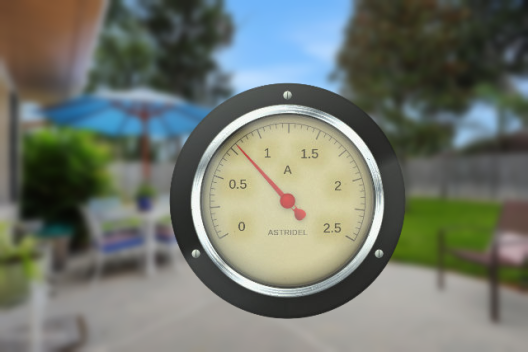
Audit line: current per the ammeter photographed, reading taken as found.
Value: 0.8 A
